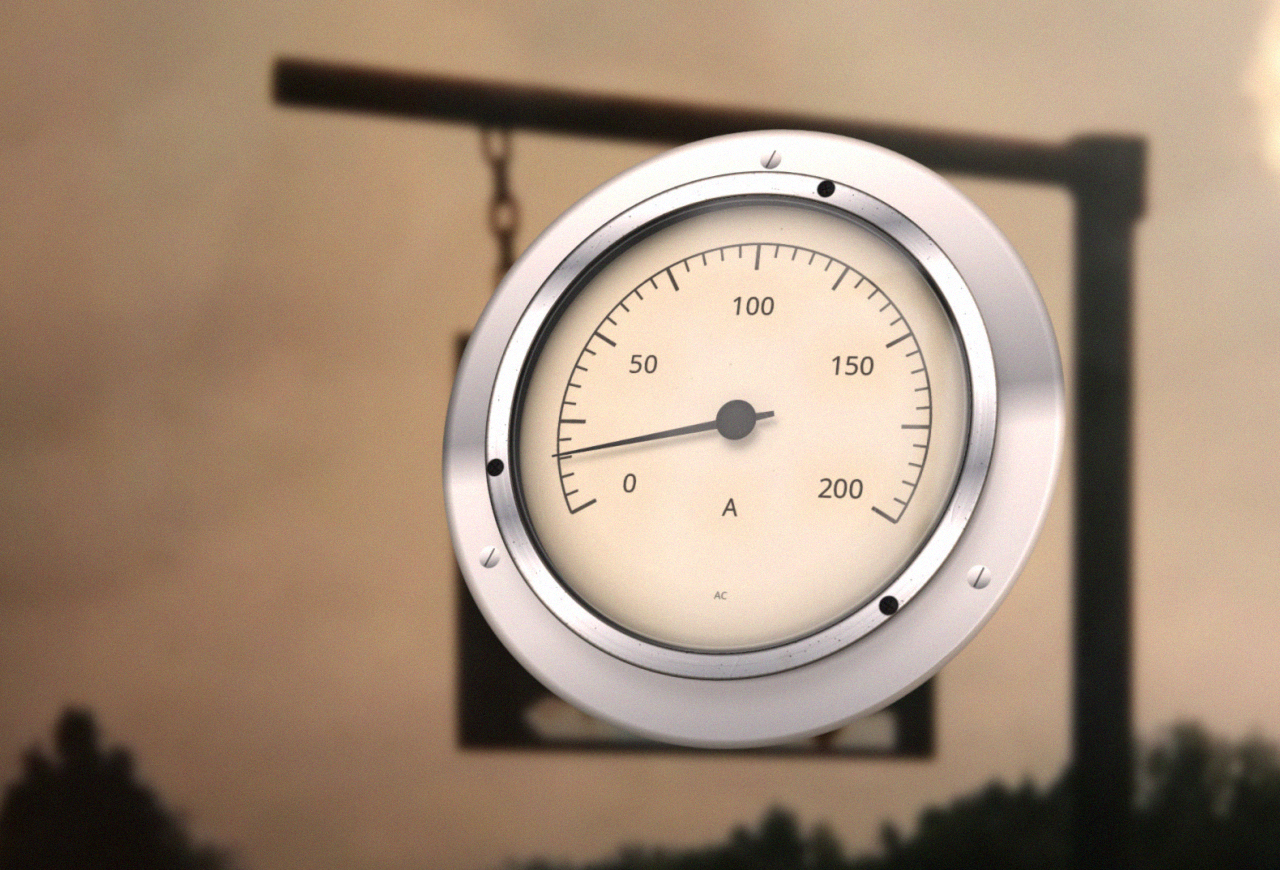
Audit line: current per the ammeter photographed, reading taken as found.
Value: 15 A
